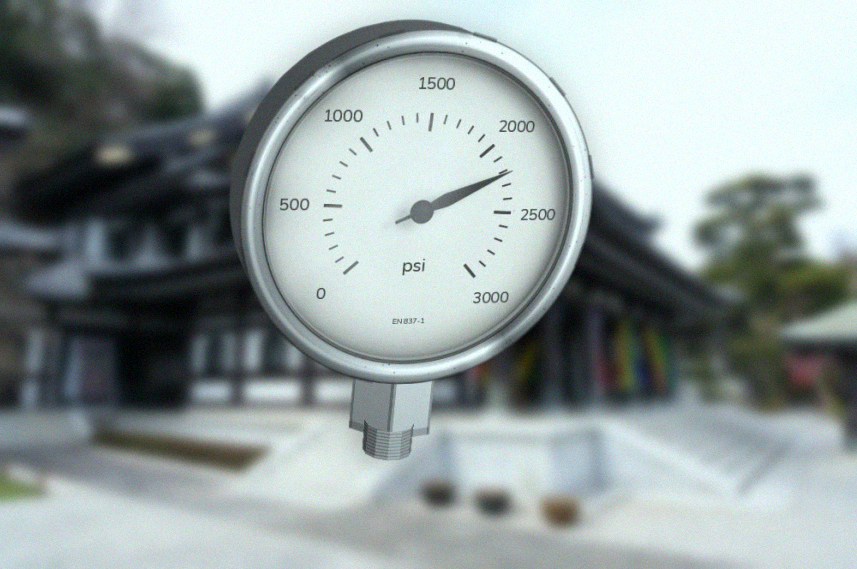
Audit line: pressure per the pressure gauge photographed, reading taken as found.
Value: 2200 psi
